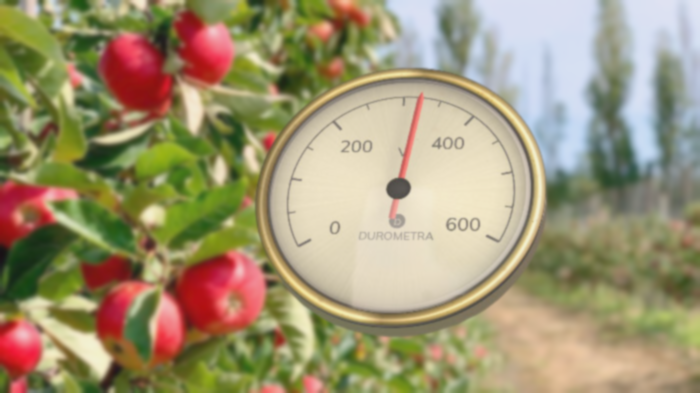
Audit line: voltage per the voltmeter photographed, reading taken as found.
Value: 325 V
